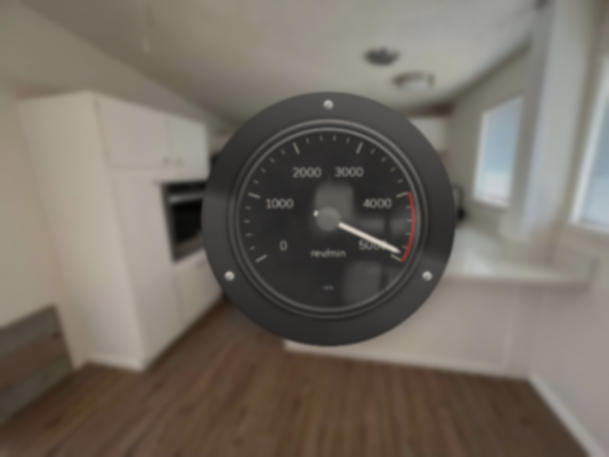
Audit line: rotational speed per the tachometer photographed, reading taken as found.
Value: 4900 rpm
